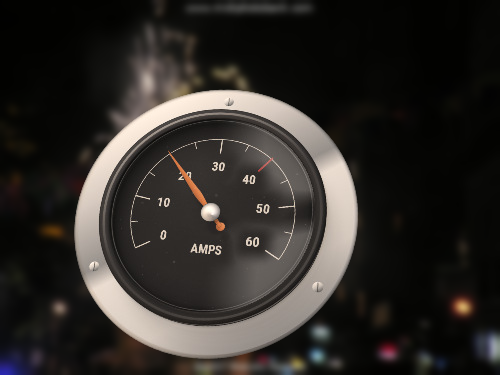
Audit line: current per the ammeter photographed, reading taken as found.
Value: 20 A
